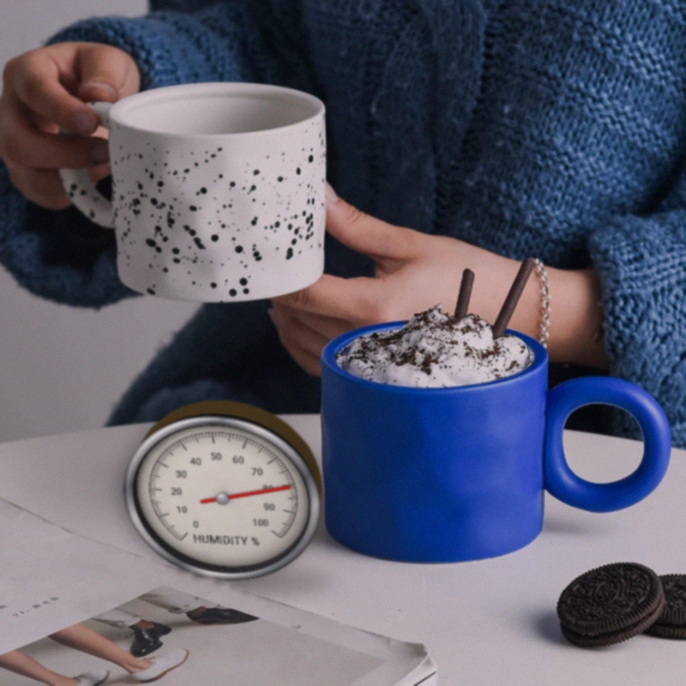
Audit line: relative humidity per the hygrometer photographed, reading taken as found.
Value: 80 %
